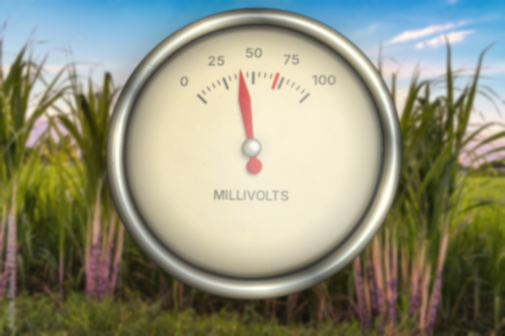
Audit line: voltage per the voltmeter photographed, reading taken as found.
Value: 40 mV
